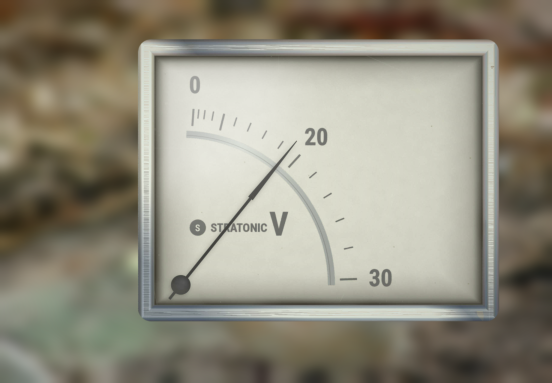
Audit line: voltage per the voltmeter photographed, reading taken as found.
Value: 19 V
